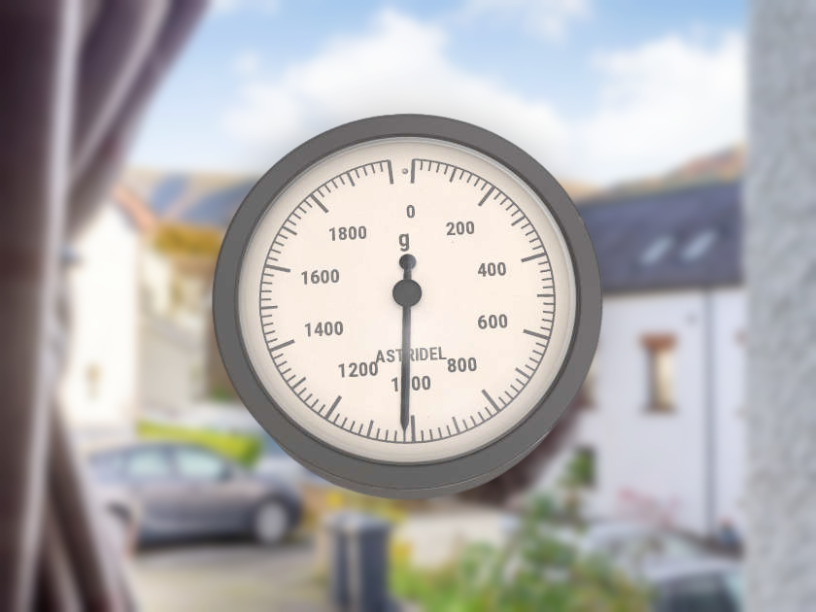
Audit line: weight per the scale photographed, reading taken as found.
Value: 1020 g
